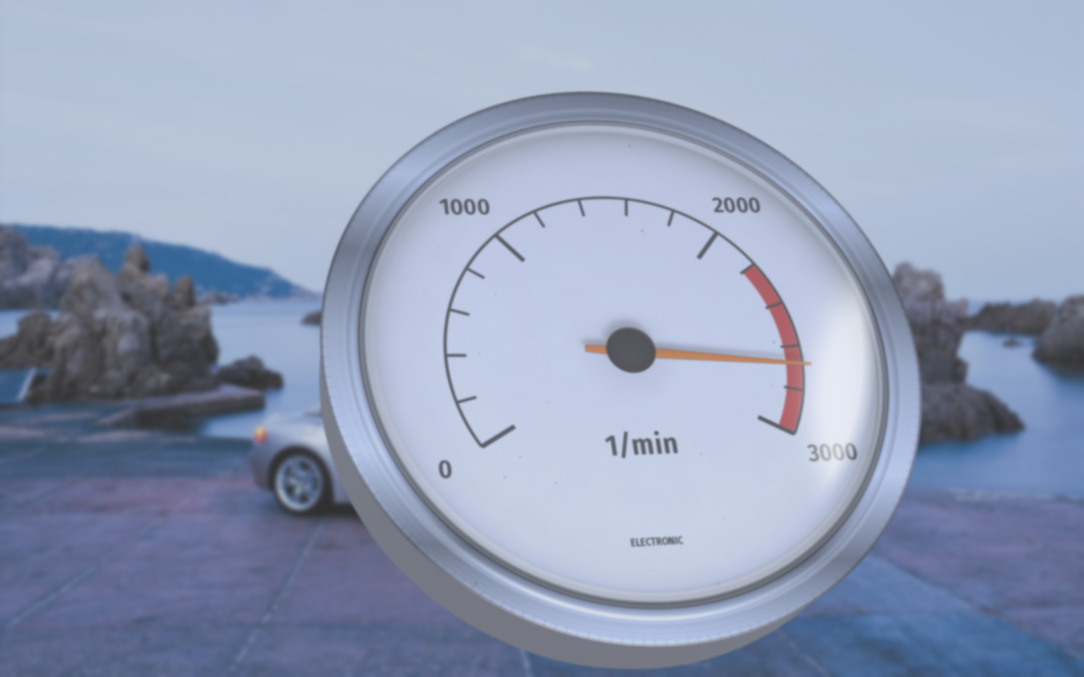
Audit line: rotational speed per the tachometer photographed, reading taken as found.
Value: 2700 rpm
